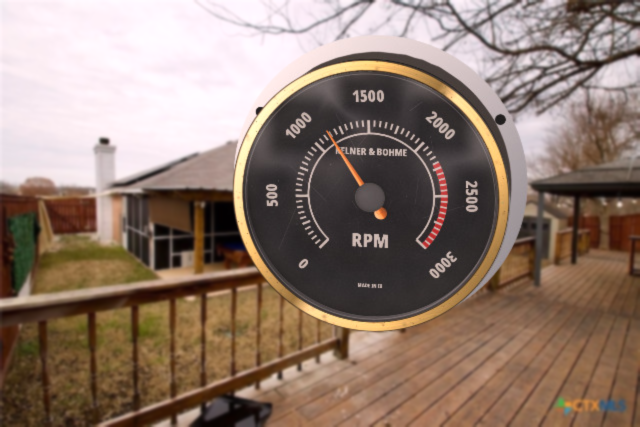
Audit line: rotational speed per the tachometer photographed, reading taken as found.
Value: 1150 rpm
